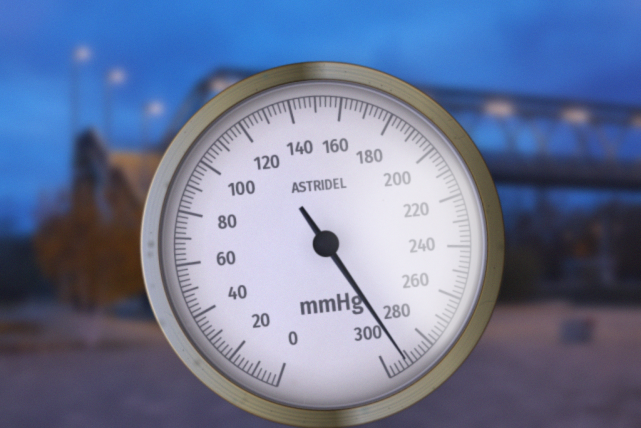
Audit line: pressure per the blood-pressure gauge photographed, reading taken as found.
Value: 292 mmHg
